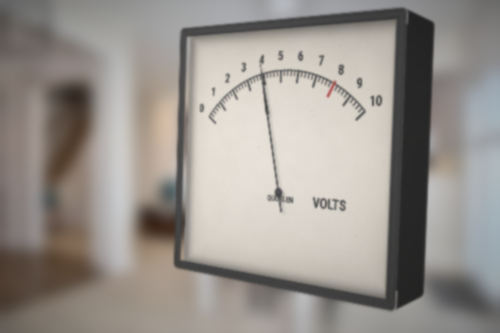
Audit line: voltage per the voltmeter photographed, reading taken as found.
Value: 4 V
